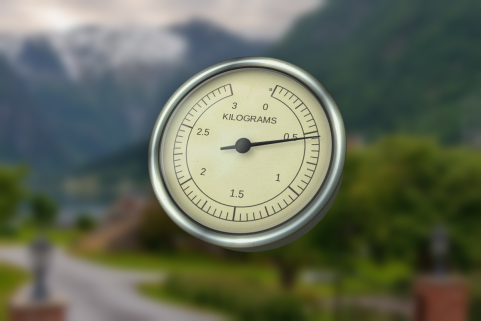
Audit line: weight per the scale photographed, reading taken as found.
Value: 0.55 kg
